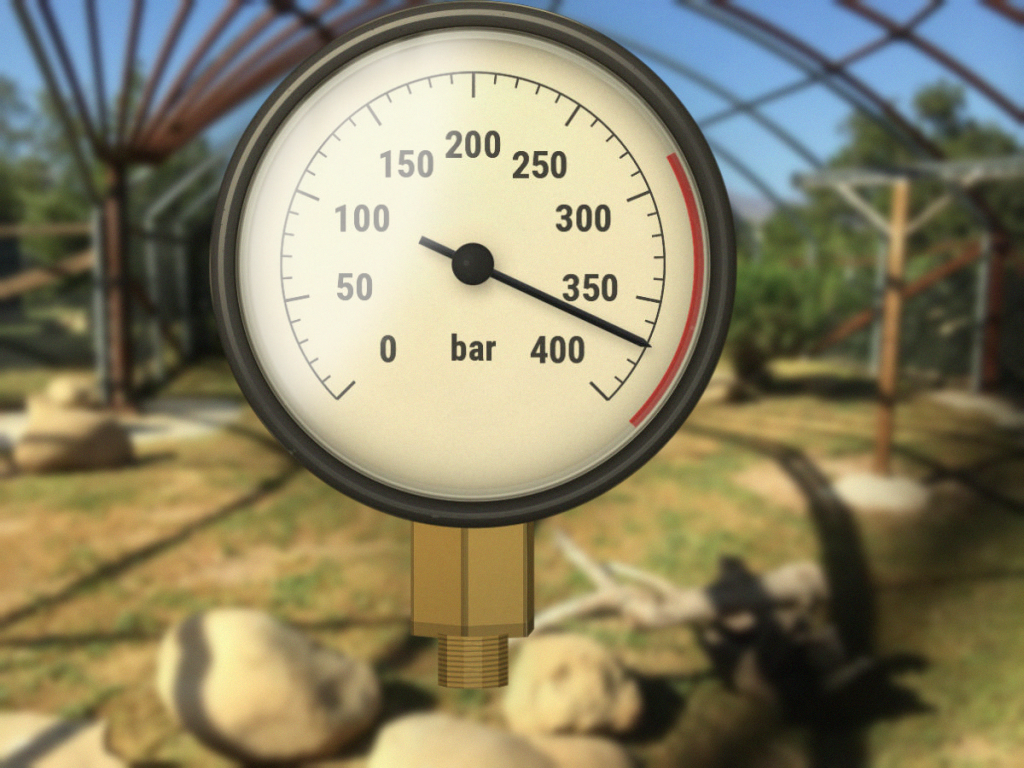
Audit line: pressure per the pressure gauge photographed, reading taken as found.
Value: 370 bar
